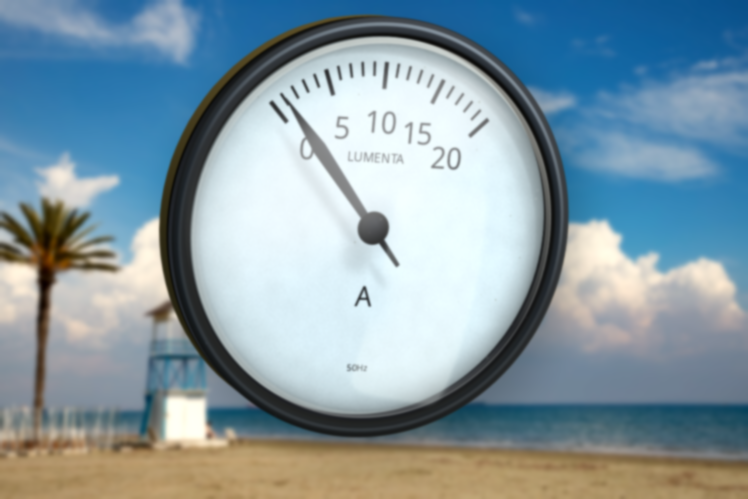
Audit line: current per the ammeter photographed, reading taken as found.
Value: 1 A
